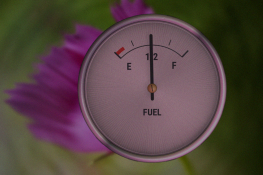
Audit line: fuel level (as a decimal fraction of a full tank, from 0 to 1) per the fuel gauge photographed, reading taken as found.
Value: 0.5
